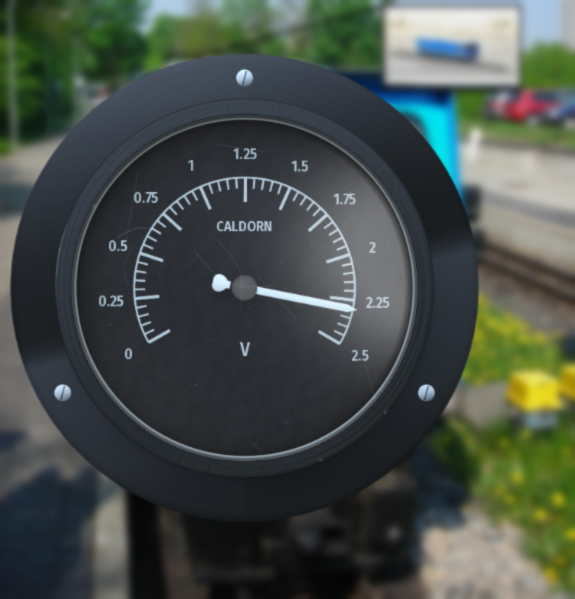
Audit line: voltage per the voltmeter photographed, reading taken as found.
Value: 2.3 V
